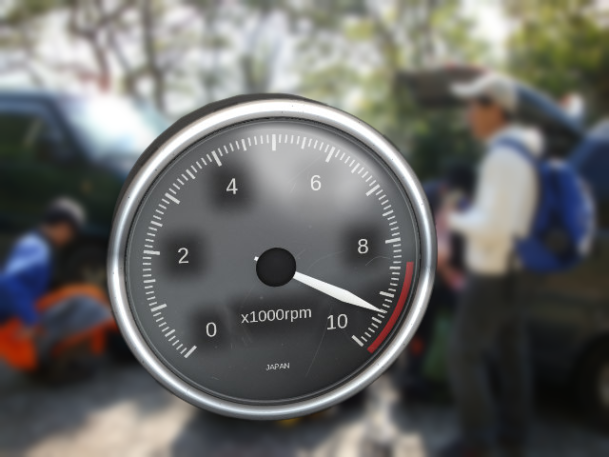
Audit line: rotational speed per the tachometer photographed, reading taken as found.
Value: 9300 rpm
